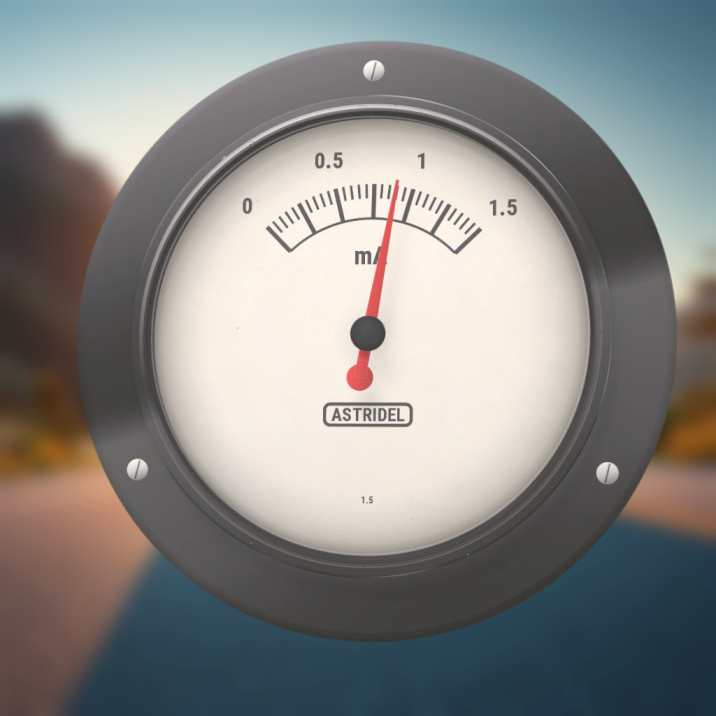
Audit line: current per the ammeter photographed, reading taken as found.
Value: 0.9 mA
